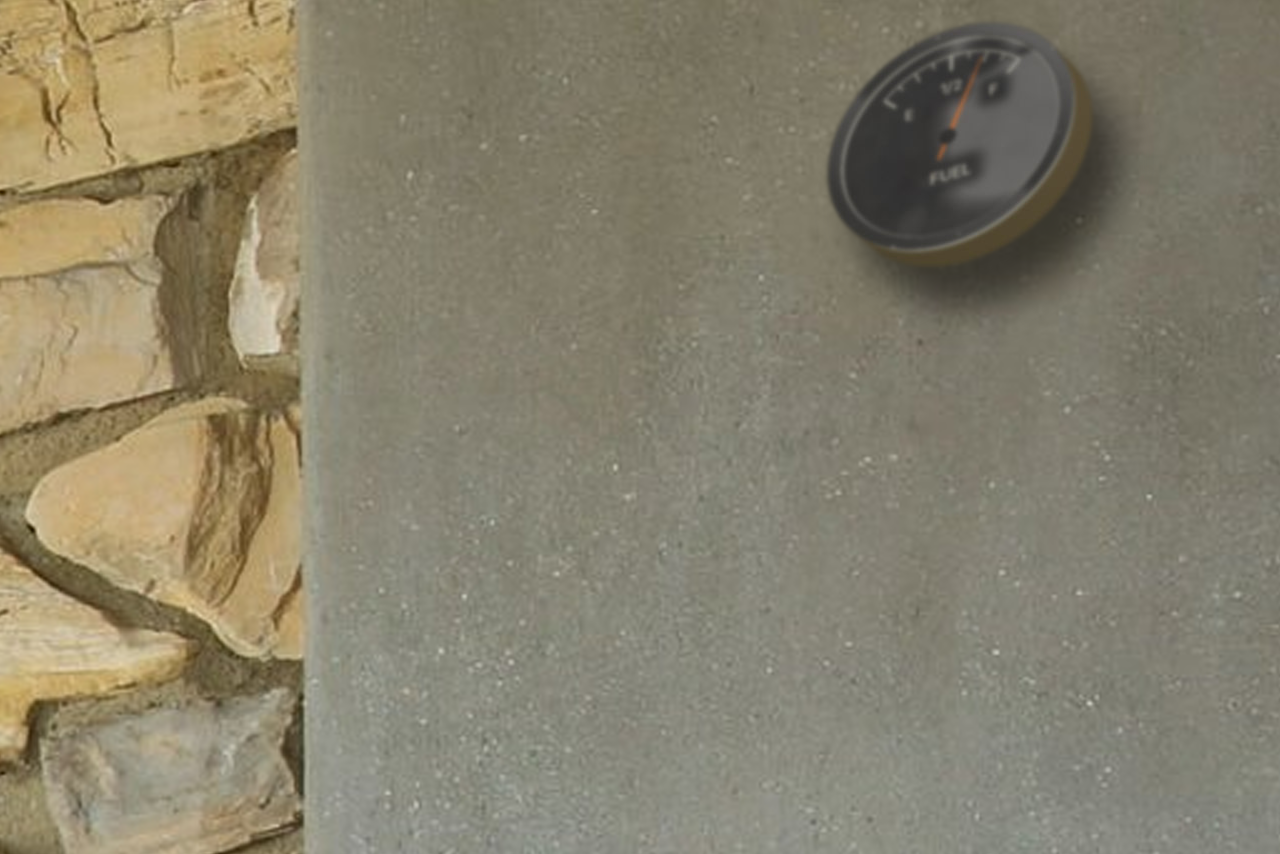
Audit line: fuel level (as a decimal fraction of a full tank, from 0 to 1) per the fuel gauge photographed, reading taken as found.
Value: 0.75
